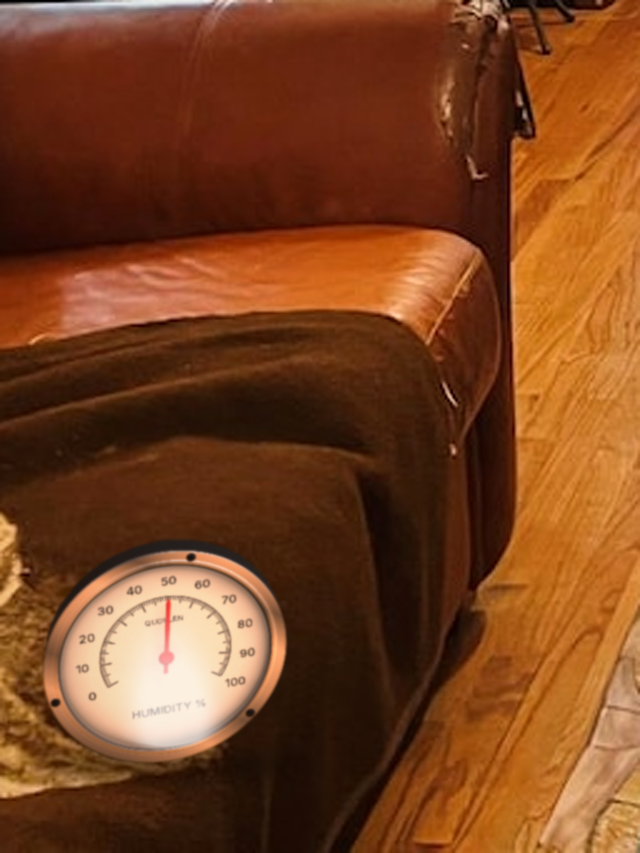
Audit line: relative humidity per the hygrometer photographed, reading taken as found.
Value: 50 %
